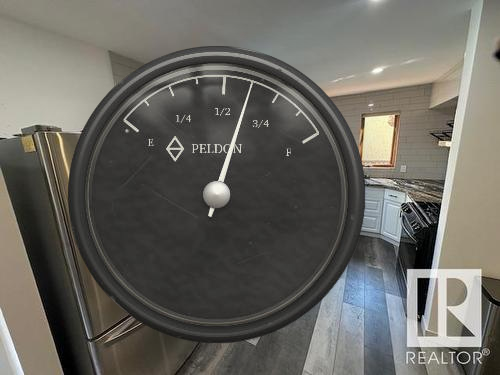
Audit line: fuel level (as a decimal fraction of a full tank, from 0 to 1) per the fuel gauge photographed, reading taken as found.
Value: 0.625
